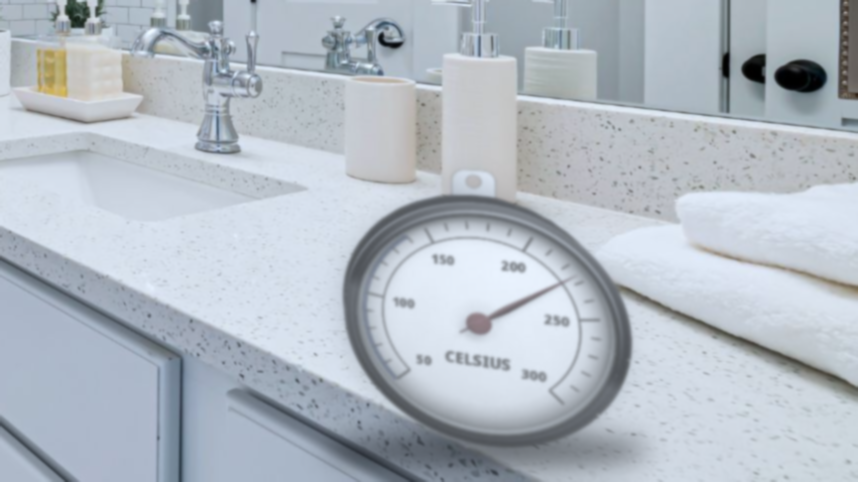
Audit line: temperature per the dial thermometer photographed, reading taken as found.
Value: 225 °C
